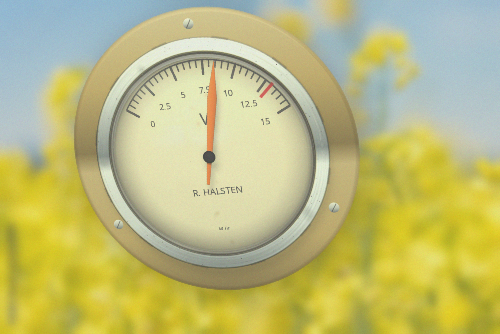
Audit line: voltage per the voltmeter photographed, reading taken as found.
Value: 8.5 V
